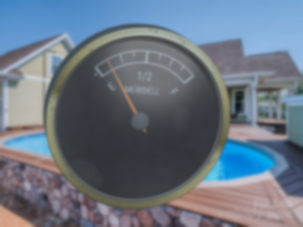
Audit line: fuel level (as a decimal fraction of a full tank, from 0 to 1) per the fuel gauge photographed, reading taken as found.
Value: 0.125
